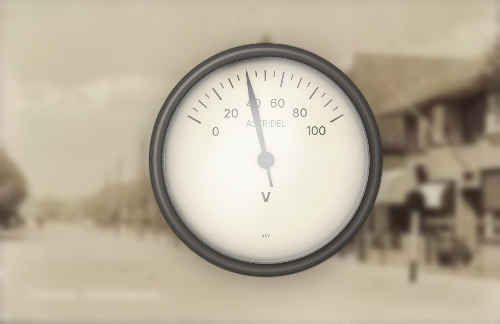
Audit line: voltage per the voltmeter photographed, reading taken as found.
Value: 40 V
